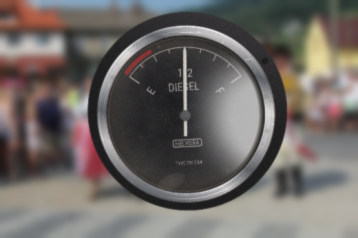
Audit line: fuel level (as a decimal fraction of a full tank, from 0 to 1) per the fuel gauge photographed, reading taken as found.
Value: 0.5
